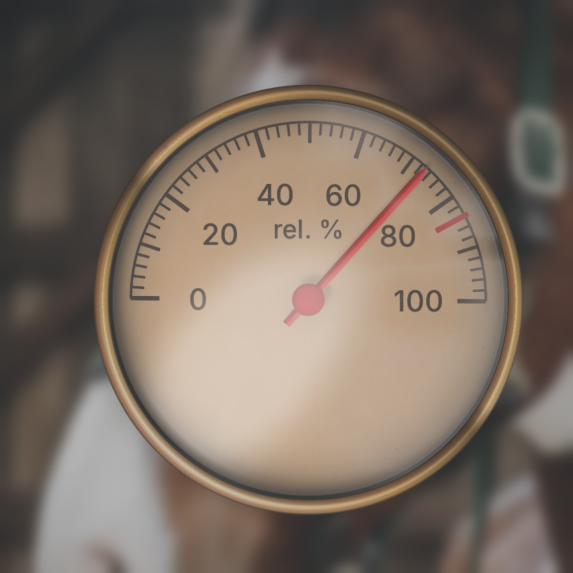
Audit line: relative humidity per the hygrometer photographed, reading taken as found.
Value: 73 %
